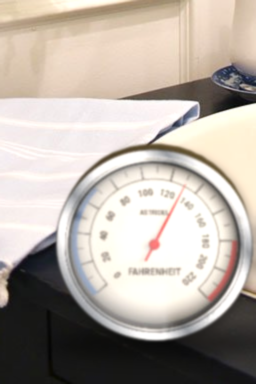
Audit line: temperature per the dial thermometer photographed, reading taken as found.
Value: 130 °F
